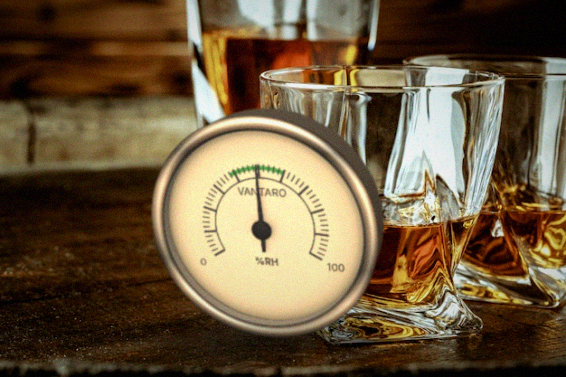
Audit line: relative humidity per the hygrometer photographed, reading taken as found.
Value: 50 %
